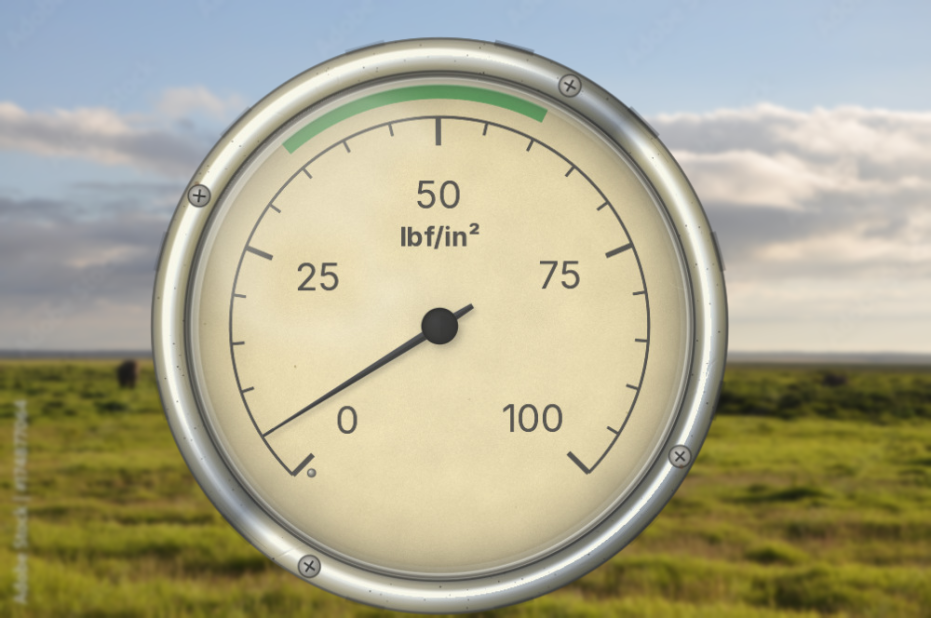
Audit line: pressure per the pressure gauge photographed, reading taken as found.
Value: 5 psi
